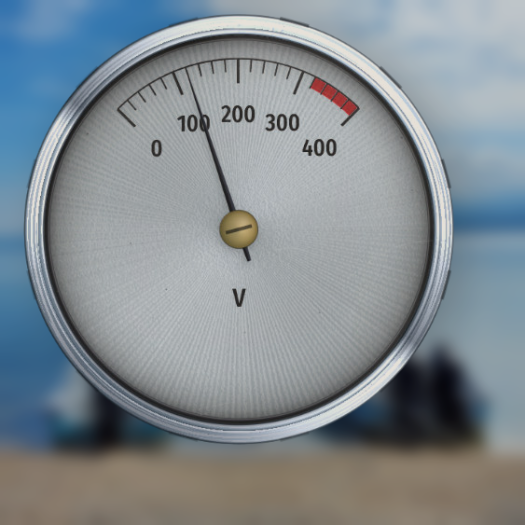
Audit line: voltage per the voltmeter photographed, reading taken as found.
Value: 120 V
